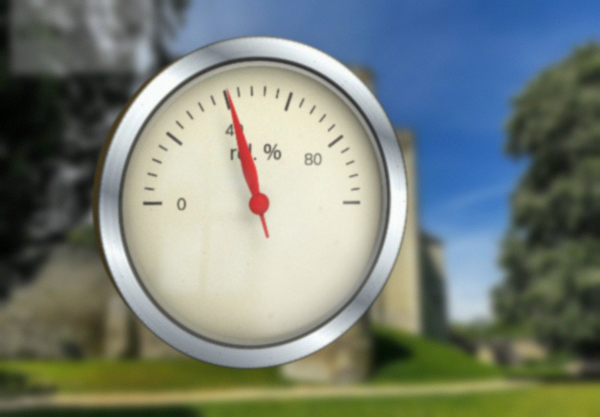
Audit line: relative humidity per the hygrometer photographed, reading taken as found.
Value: 40 %
